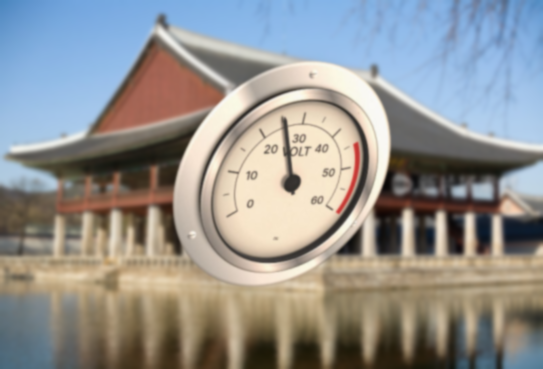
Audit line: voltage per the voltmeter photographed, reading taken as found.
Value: 25 V
